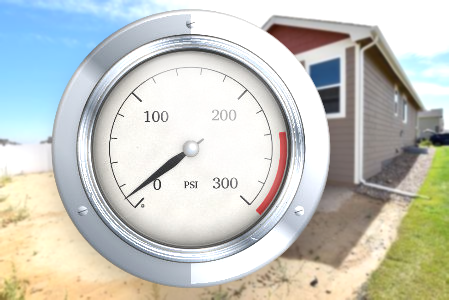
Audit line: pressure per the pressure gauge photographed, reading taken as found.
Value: 10 psi
